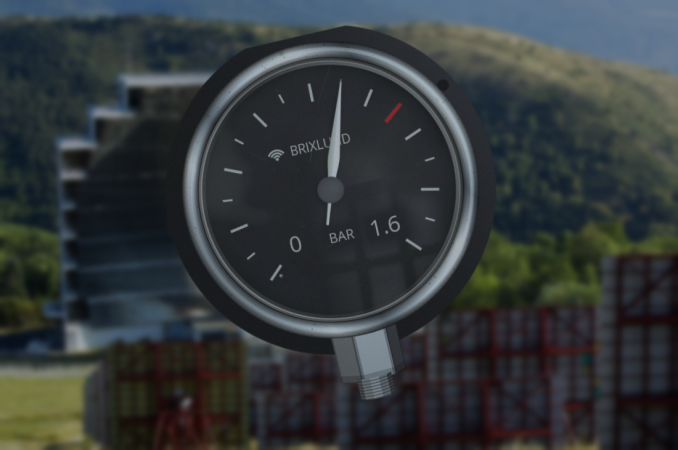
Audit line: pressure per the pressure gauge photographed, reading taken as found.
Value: 0.9 bar
